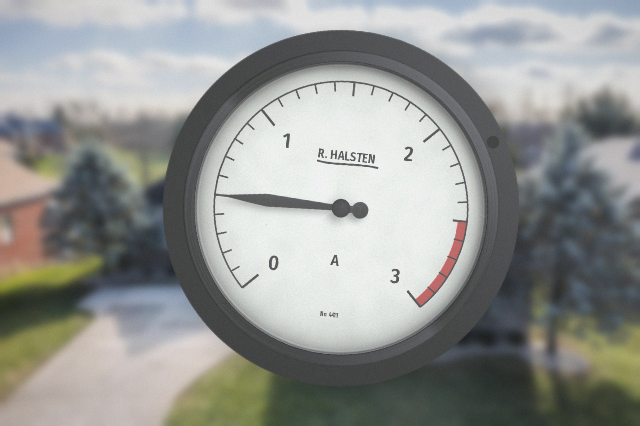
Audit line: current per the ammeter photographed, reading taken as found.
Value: 0.5 A
